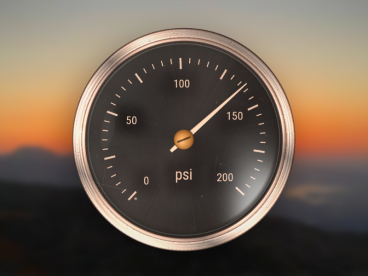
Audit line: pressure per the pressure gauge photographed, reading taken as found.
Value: 137.5 psi
